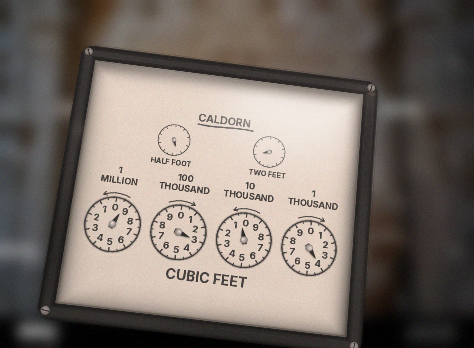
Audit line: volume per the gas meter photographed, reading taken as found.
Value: 930400 ft³
